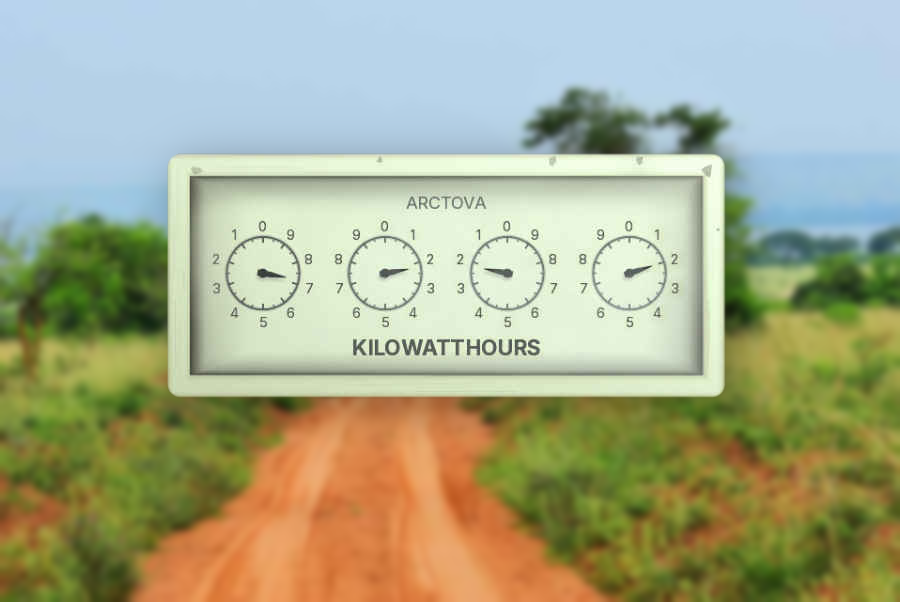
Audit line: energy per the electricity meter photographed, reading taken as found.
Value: 7222 kWh
